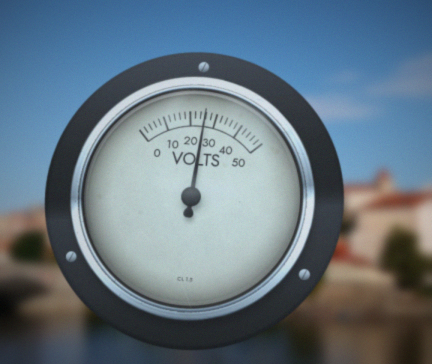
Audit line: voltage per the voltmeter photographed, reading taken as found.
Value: 26 V
